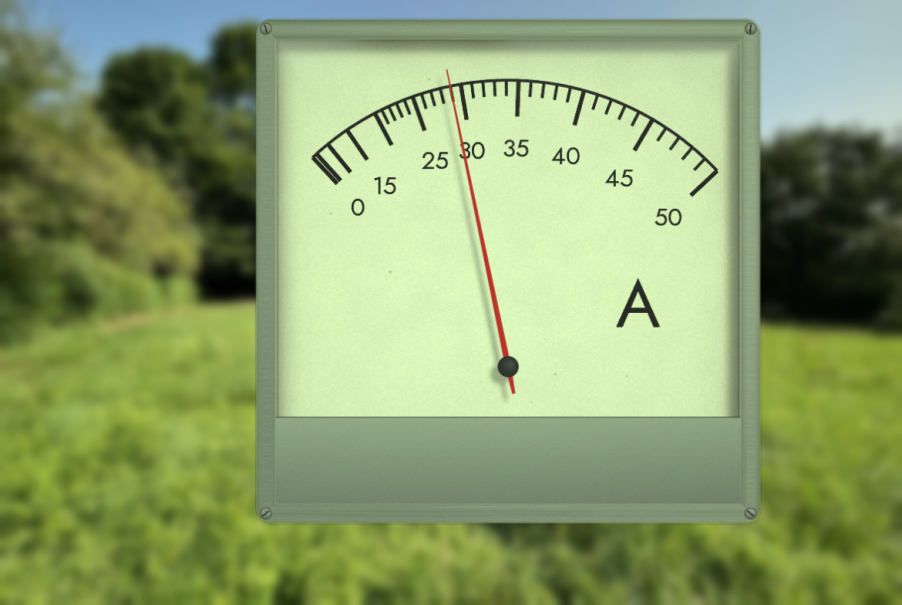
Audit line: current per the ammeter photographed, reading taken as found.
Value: 29 A
